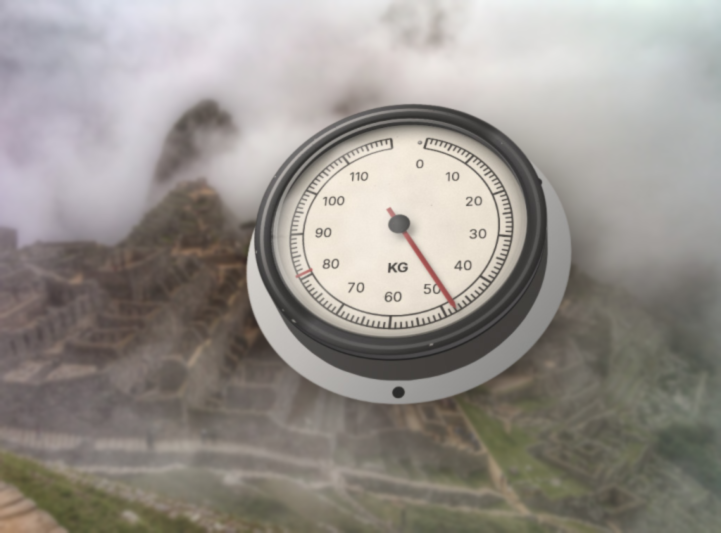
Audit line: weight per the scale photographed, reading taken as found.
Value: 48 kg
